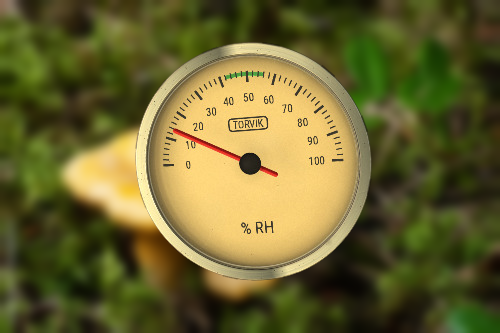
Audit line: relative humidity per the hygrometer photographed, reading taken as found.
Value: 14 %
